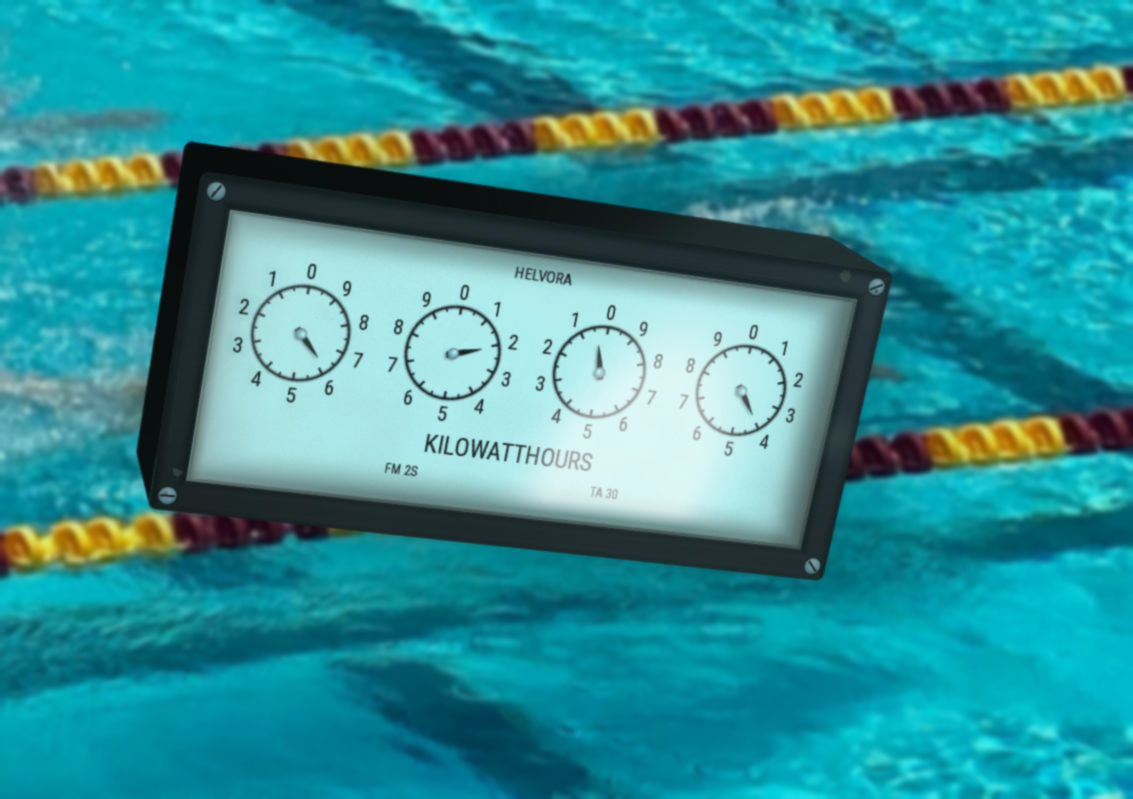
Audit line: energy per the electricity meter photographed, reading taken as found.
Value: 6204 kWh
